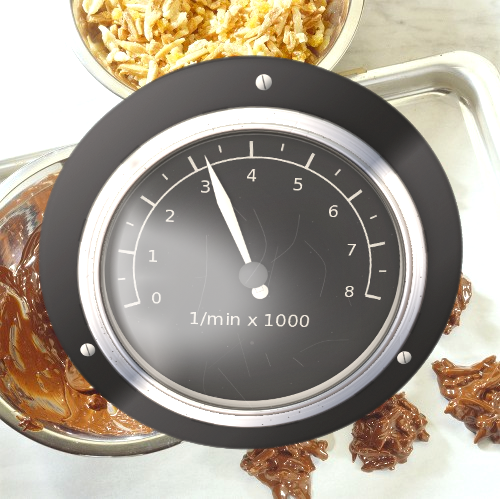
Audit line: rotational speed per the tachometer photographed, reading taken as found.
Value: 3250 rpm
